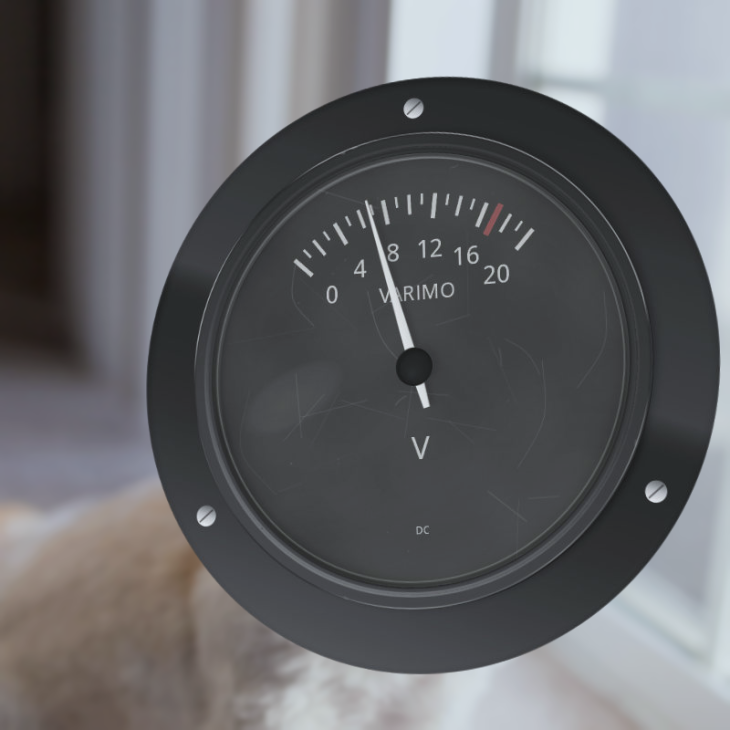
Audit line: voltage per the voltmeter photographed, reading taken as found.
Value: 7 V
